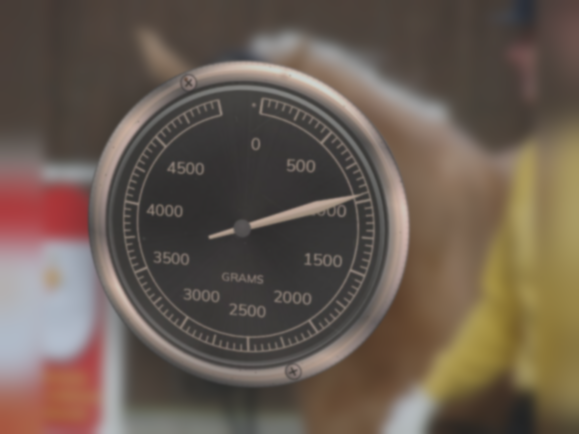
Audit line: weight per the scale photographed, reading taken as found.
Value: 950 g
